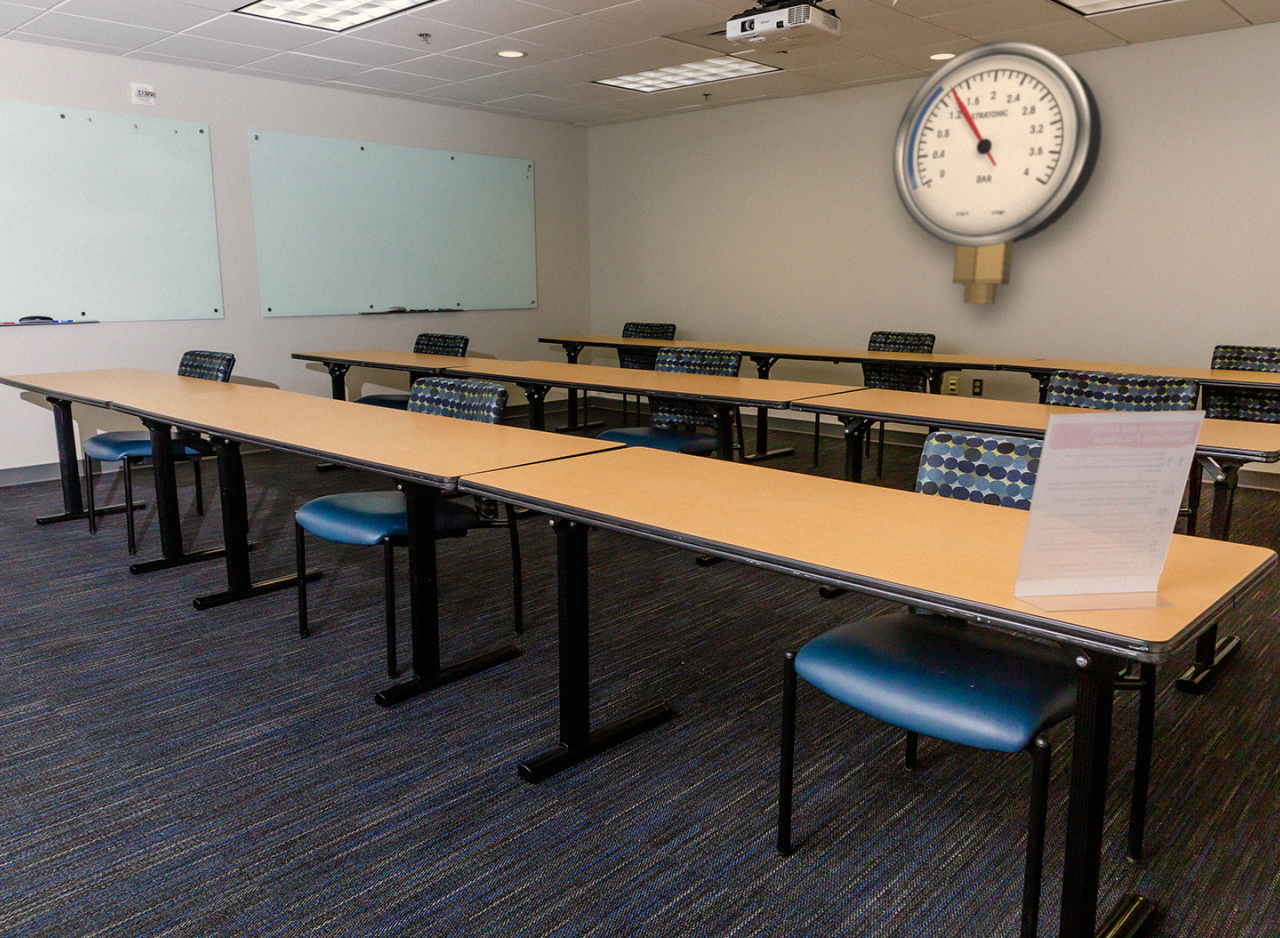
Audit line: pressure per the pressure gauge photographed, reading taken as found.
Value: 1.4 bar
